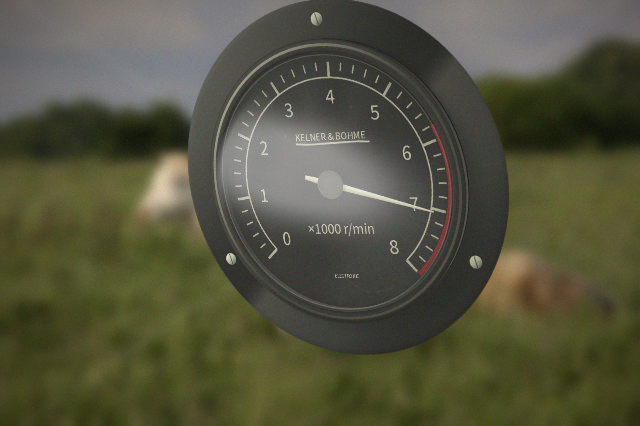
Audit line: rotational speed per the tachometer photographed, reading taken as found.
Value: 7000 rpm
